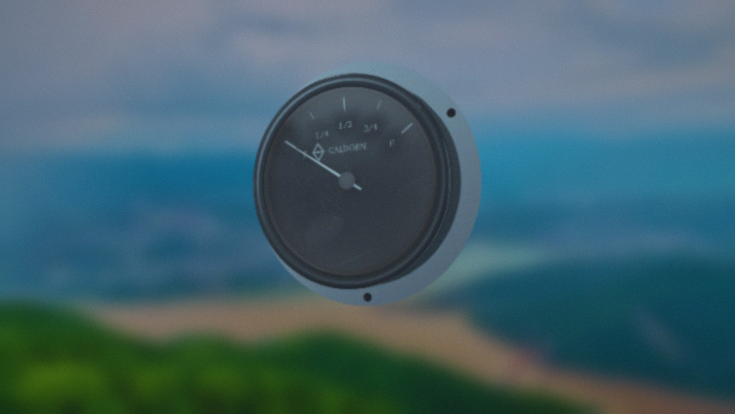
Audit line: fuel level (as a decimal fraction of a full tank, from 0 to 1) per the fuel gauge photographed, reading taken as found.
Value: 0
